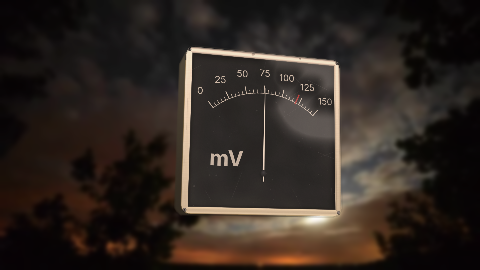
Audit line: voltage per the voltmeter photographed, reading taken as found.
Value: 75 mV
